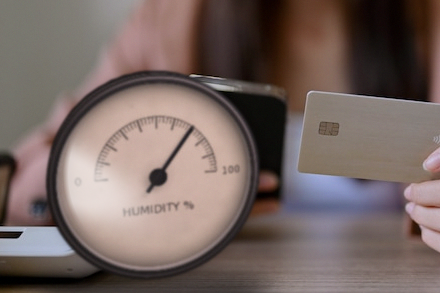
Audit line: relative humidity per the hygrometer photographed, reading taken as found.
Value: 70 %
